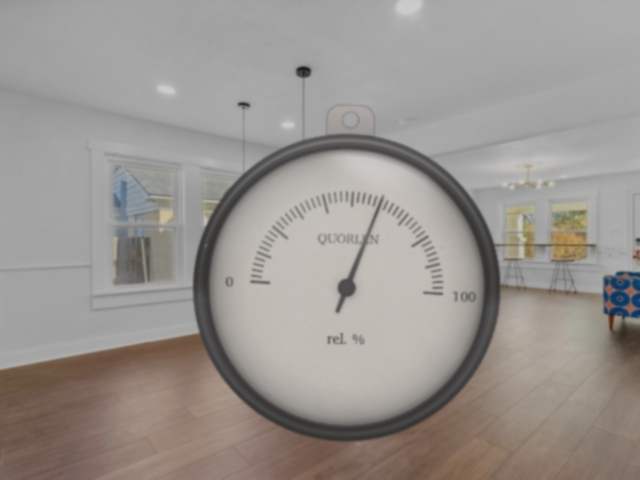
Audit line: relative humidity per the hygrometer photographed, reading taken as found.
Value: 60 %
